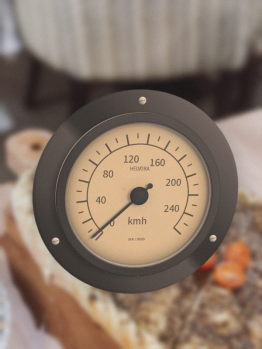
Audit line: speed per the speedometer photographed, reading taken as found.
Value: 5 km/h
